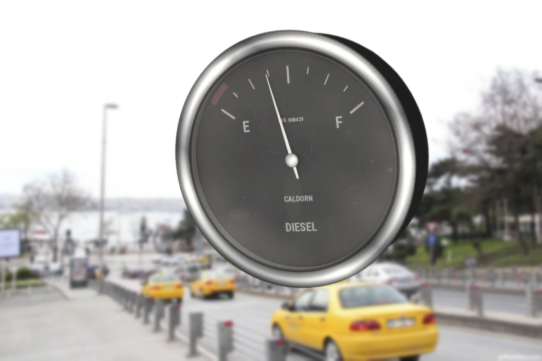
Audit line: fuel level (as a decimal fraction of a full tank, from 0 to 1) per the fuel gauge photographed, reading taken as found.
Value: 0.375
